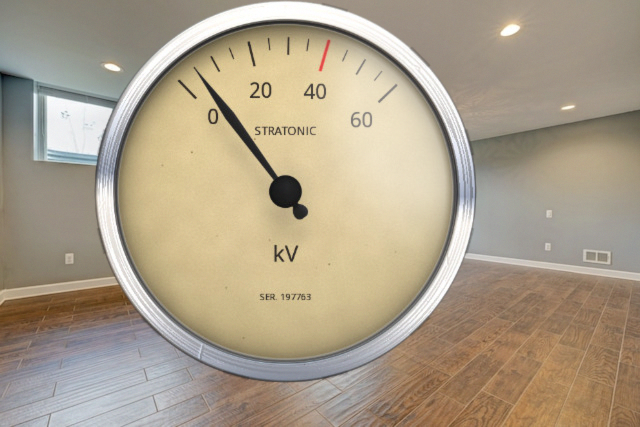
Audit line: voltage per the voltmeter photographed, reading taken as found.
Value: 5 kV
